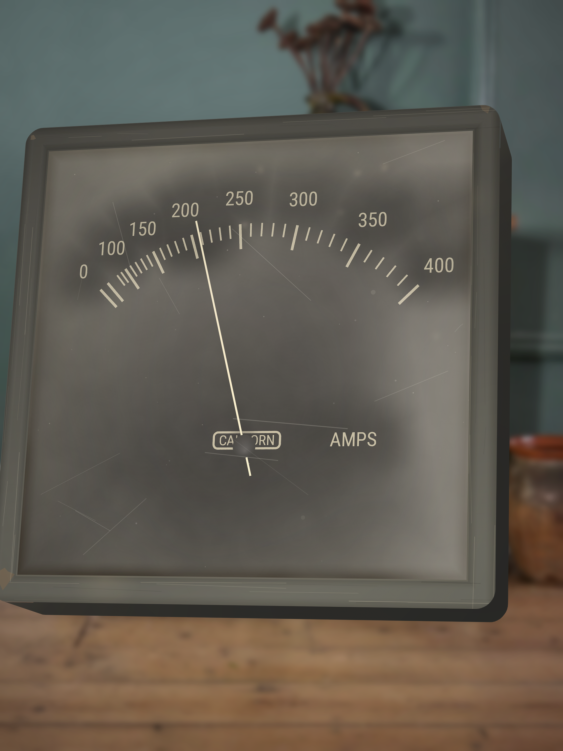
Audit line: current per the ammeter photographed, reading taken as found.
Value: 210 A
